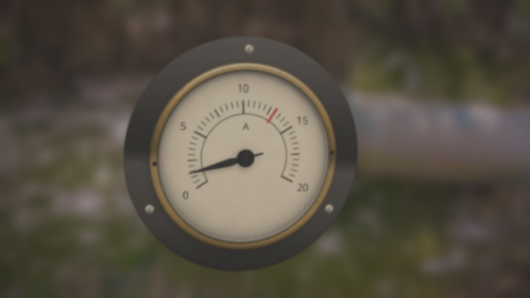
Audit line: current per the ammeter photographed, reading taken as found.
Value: 1.5 A
